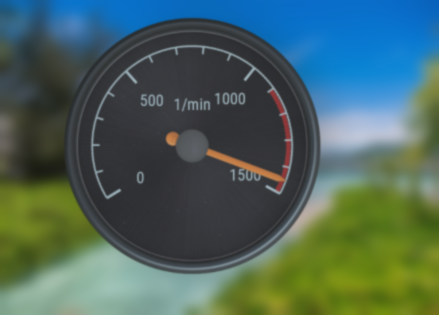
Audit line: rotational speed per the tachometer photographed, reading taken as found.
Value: 1450 rpm
